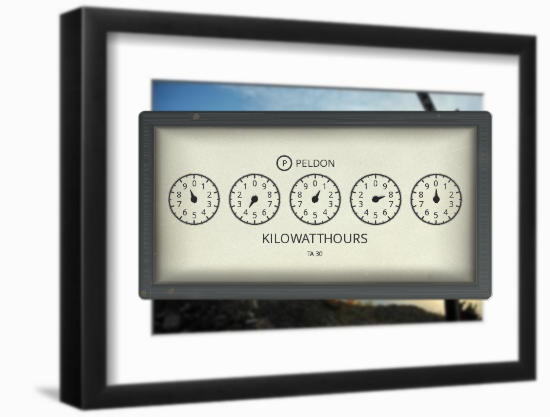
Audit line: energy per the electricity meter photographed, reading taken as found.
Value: 94080 kWh
